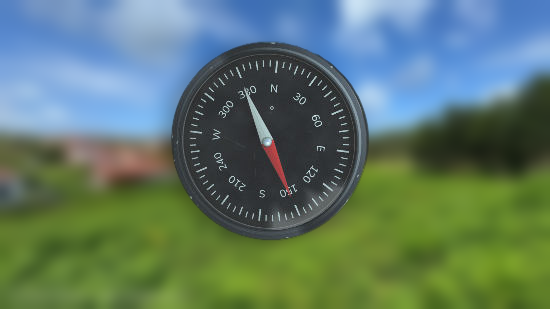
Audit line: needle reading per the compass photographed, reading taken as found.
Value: 150 °
